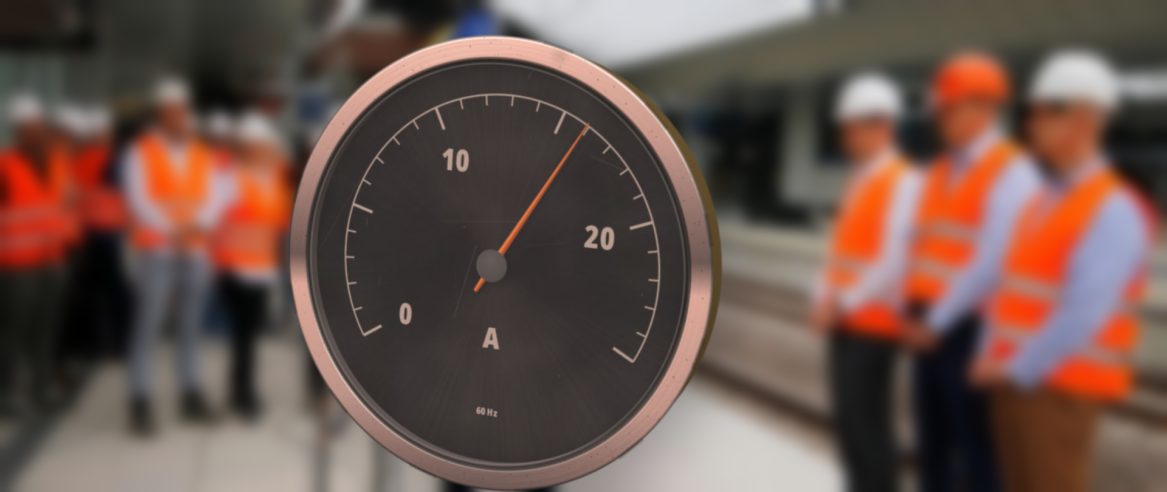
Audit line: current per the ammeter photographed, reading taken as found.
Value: 16 A
